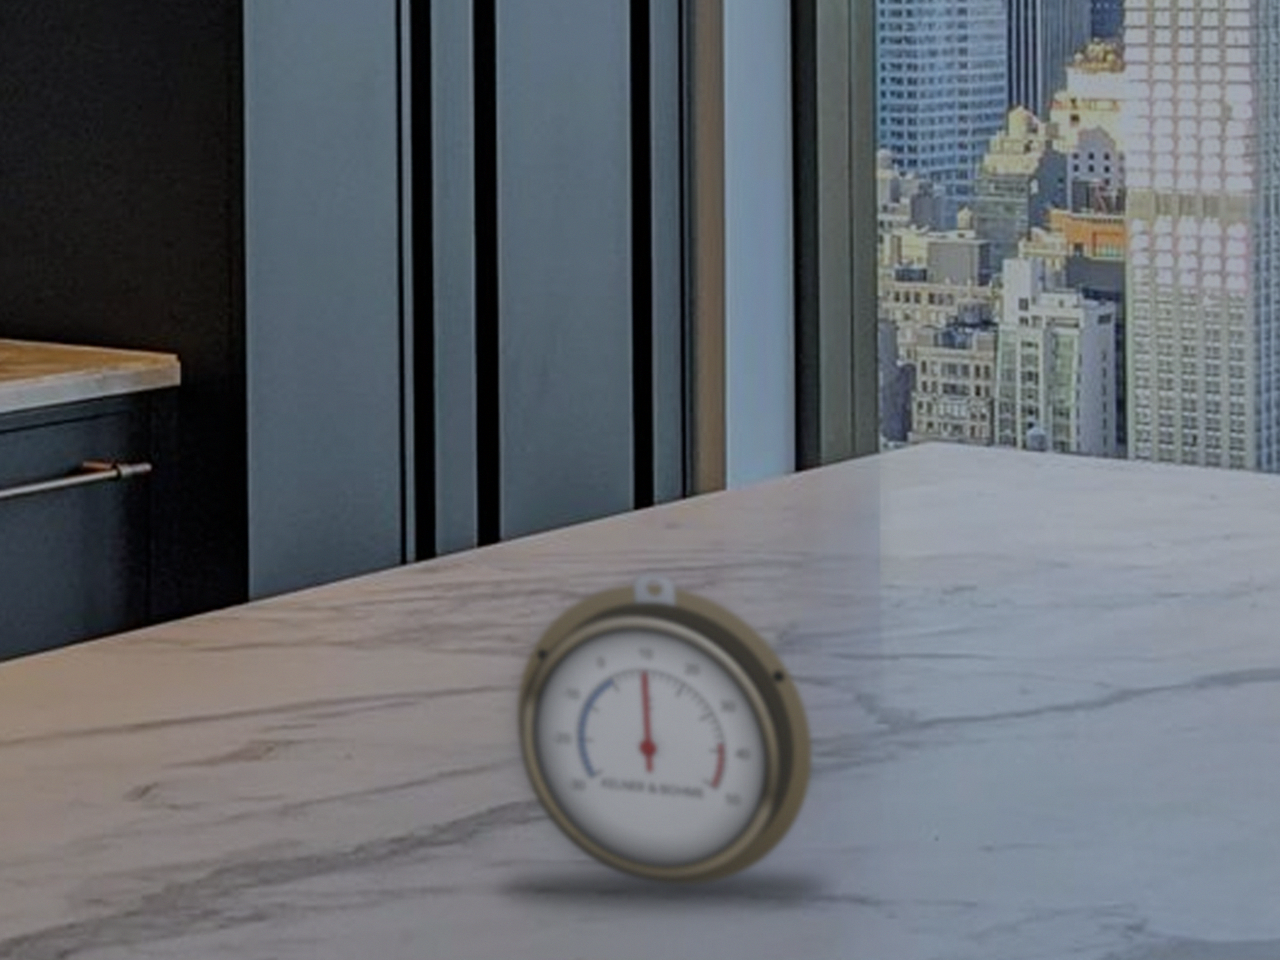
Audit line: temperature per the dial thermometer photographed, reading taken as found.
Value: 10 °C
